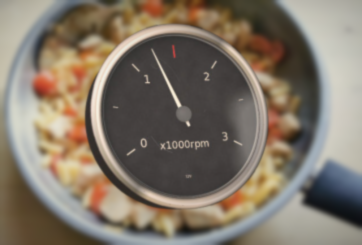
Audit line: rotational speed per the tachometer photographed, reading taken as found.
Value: 1250 rpm
